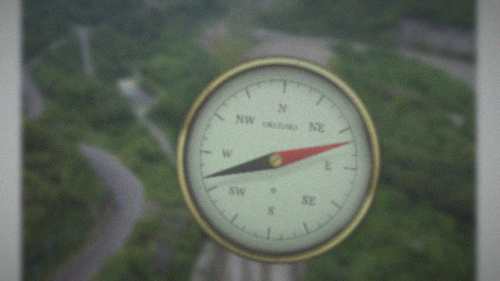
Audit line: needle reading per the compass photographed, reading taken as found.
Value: 70 °
